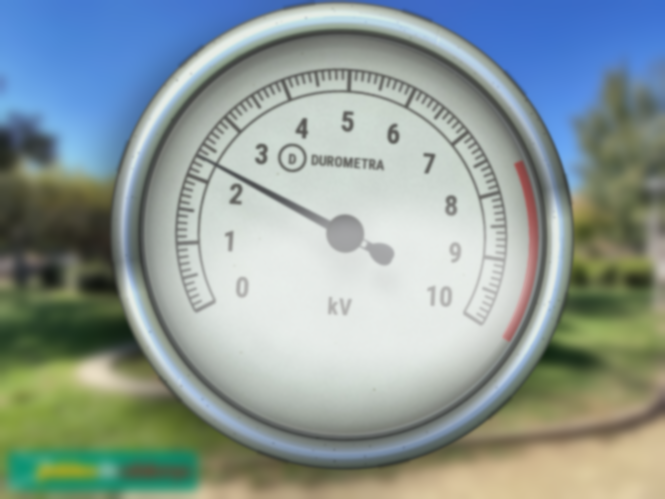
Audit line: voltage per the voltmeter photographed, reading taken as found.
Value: 2.3 kV
